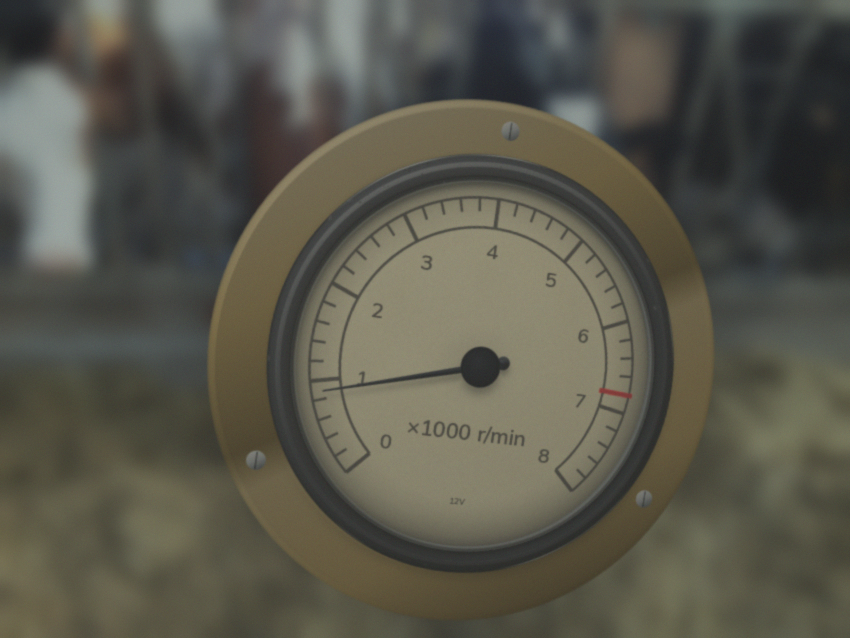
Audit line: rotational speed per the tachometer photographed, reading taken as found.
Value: 900 rpm
